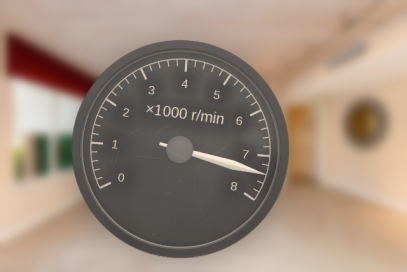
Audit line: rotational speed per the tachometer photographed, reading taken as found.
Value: 7400 rpm
